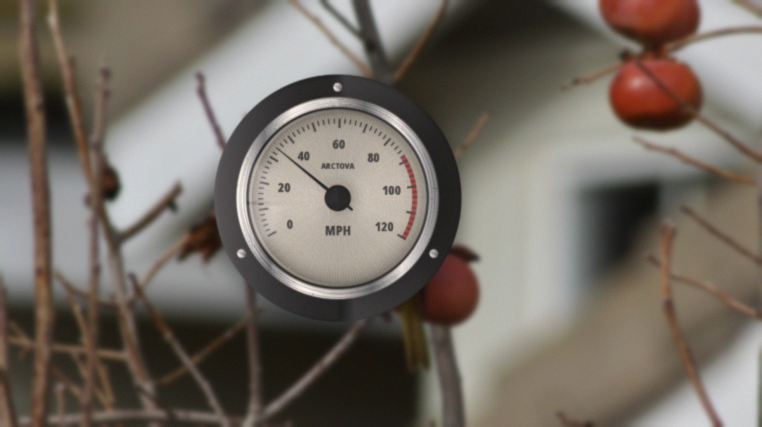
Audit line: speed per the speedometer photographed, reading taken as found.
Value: 34 mph
